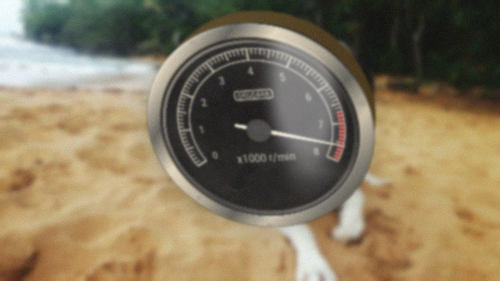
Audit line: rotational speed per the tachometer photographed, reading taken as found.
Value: 7500 rpm
